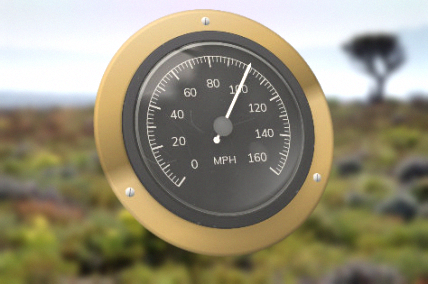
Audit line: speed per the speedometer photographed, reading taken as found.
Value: 100 mph
